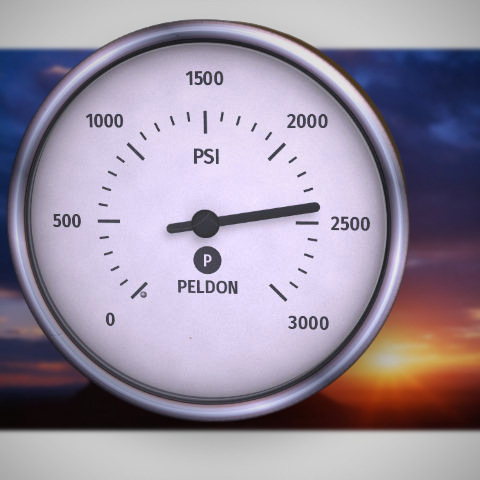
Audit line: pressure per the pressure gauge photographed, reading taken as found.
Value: 2400 psi
